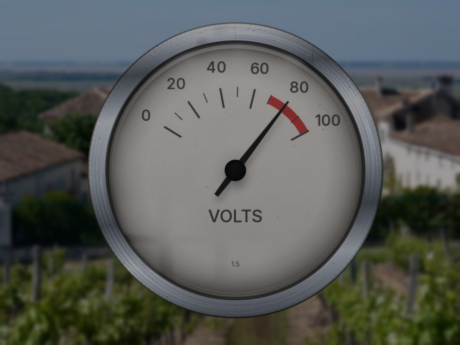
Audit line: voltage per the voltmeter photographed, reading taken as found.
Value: 80 V
